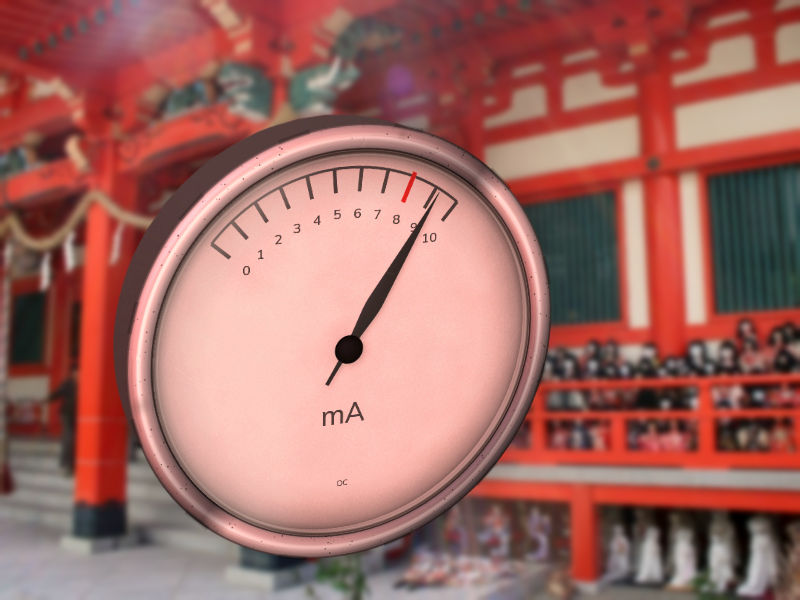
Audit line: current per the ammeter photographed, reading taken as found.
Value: 9 mA
